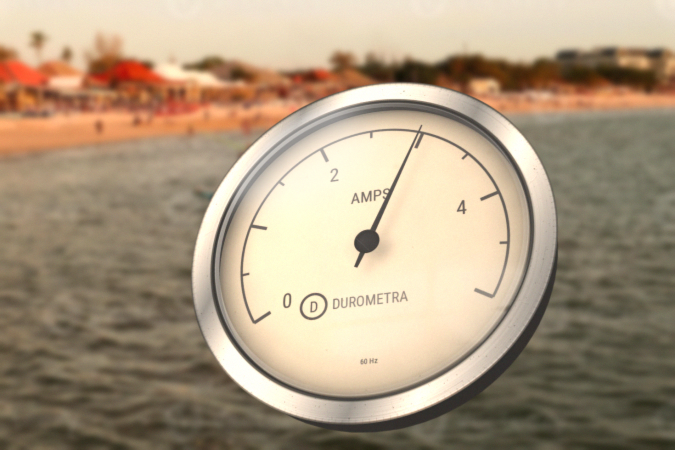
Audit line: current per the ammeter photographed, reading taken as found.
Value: 3 A
